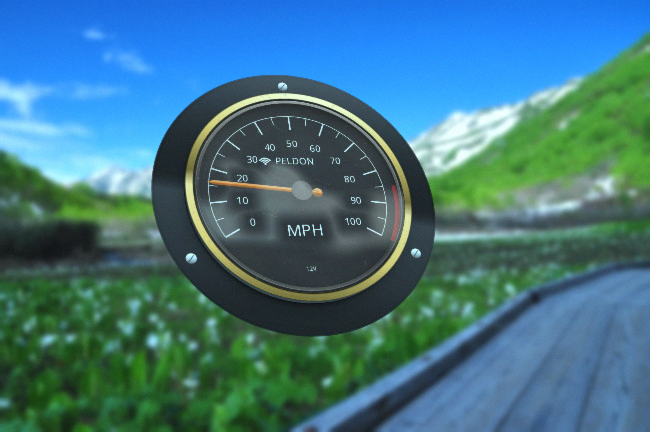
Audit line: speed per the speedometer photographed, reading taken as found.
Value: 15 mph
